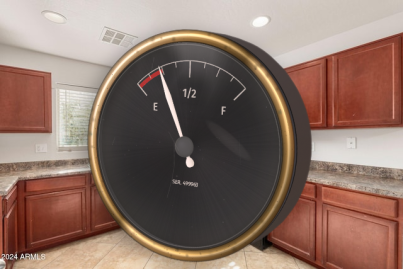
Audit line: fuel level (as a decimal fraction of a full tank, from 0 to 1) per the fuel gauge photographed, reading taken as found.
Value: 0.25
